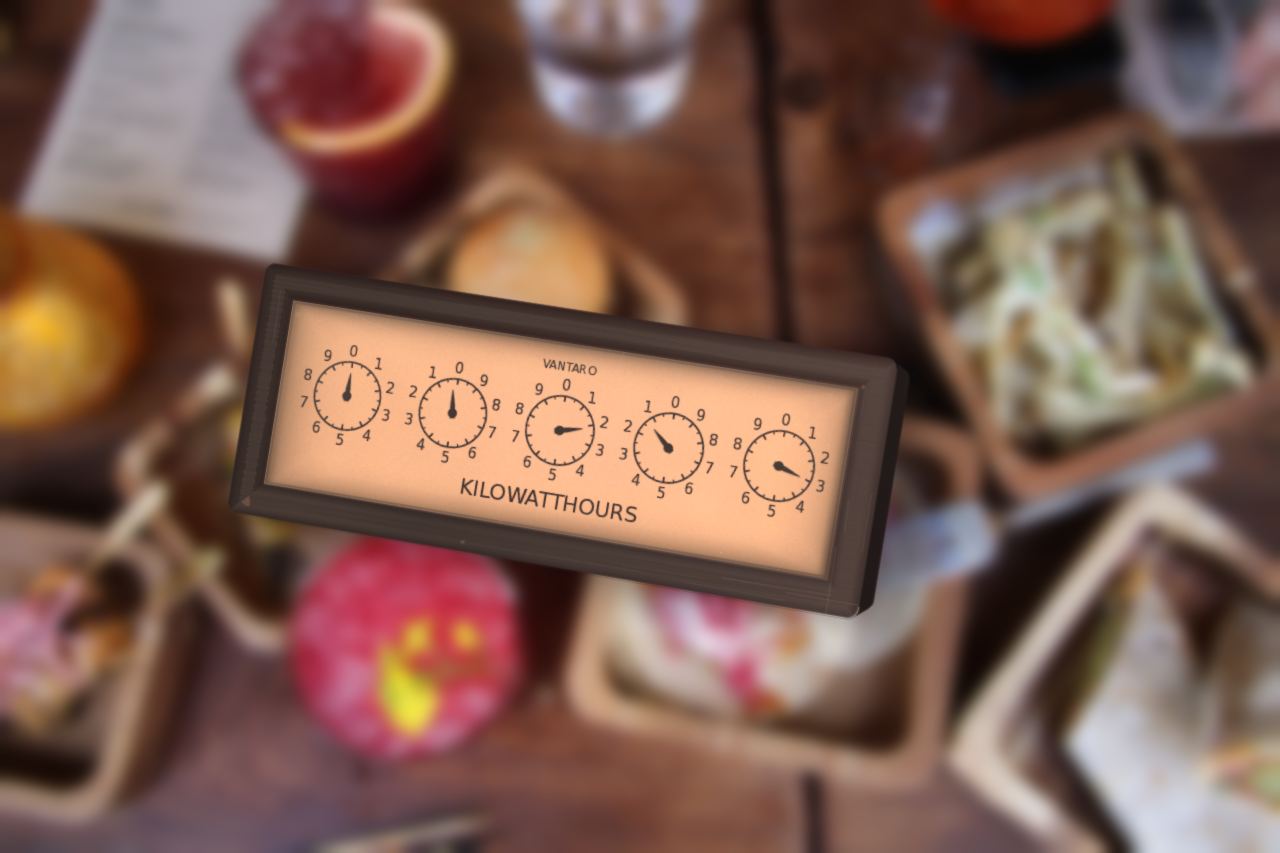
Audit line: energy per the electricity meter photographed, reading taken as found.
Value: 213 kWh
